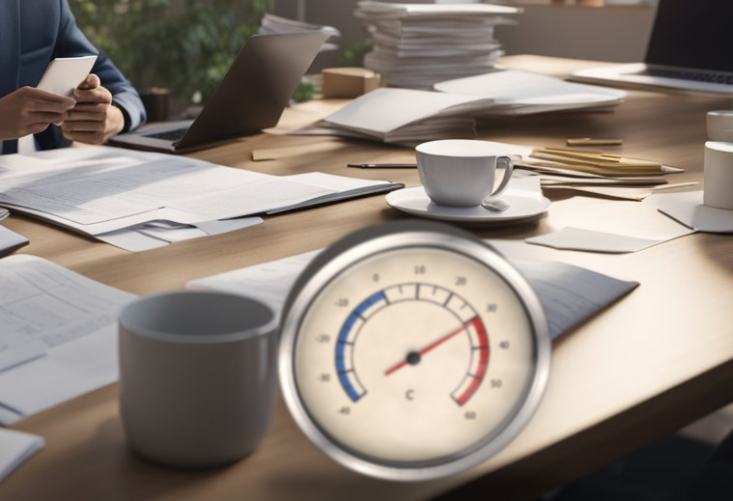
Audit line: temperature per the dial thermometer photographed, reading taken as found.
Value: 30 °C
